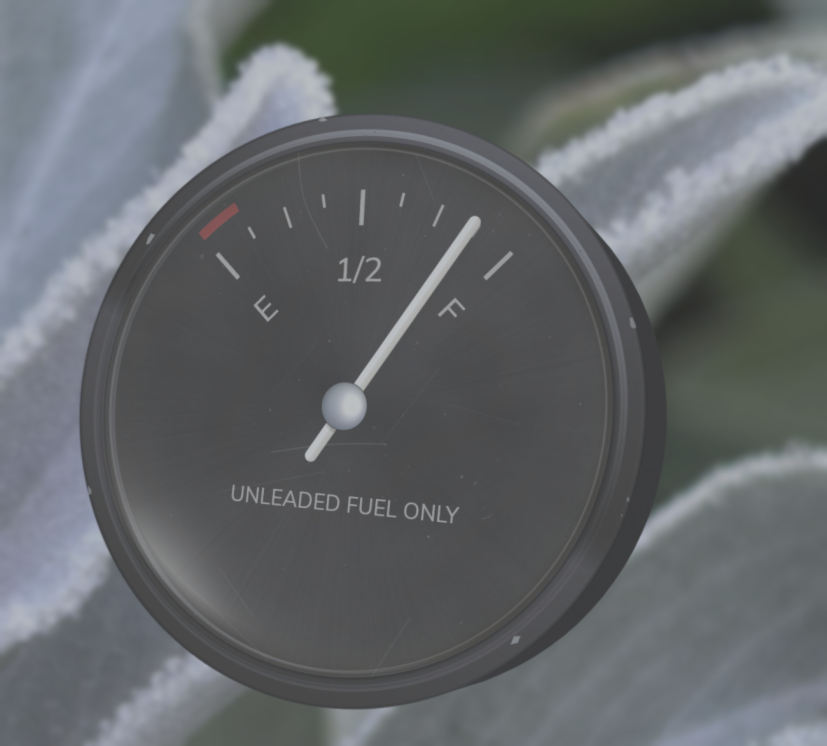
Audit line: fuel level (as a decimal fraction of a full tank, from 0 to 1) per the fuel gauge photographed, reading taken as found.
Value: 0.875
